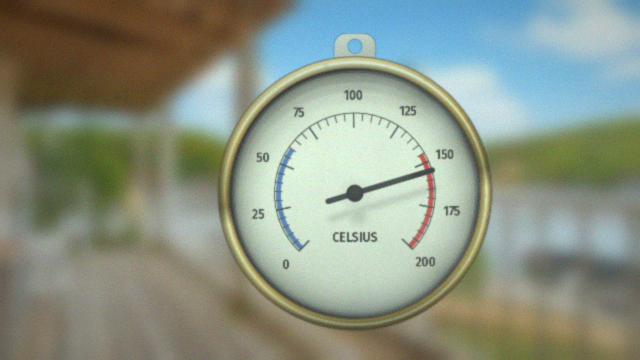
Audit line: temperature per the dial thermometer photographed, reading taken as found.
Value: 155 °C
